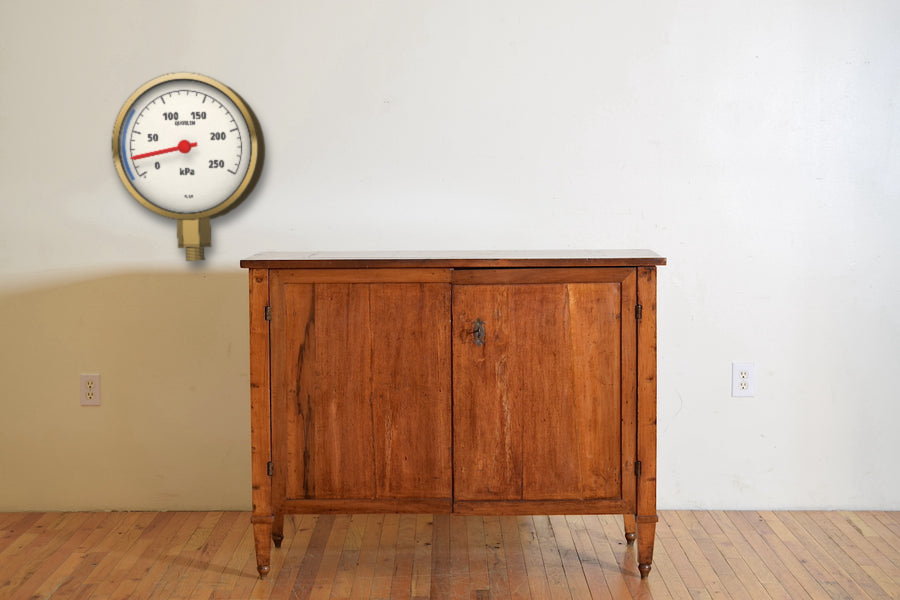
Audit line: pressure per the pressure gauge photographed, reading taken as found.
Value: 20 kPa
